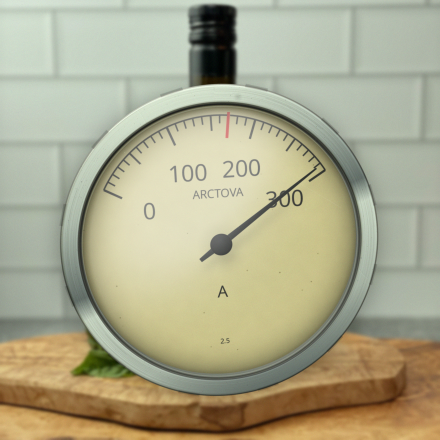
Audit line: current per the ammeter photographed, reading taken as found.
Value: 290 A
